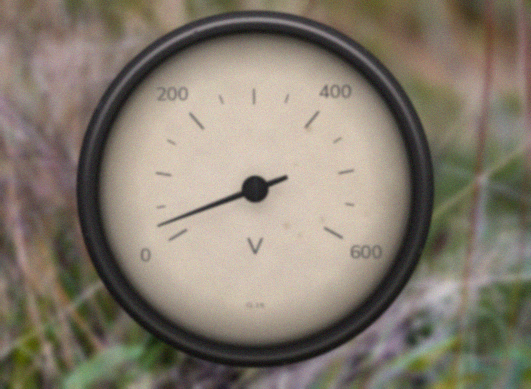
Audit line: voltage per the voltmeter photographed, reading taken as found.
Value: 25 V
